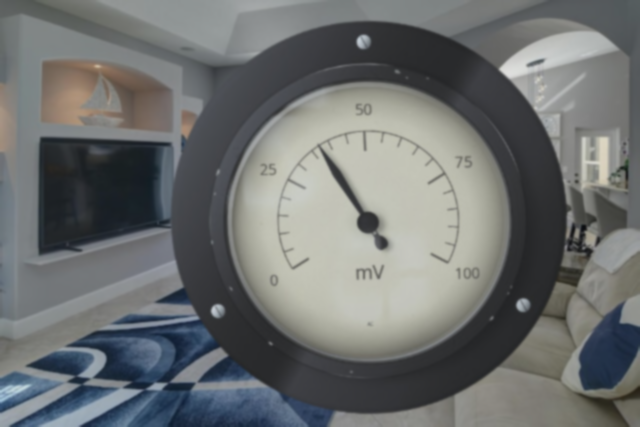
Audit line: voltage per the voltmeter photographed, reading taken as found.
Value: 37.5 mV
